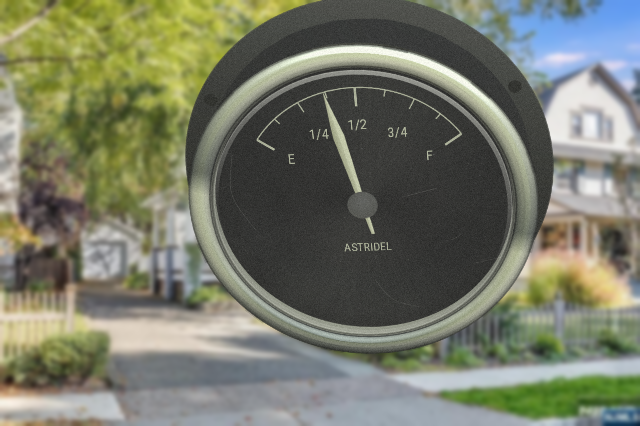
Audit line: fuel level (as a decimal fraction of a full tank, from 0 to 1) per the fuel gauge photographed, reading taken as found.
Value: 0.375
